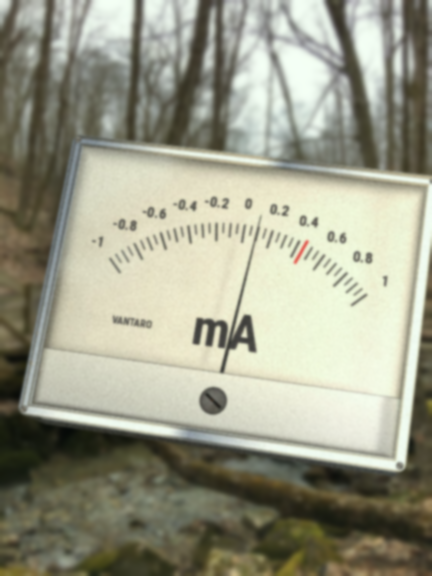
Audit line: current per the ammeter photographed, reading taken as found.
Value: 0.1 mA
